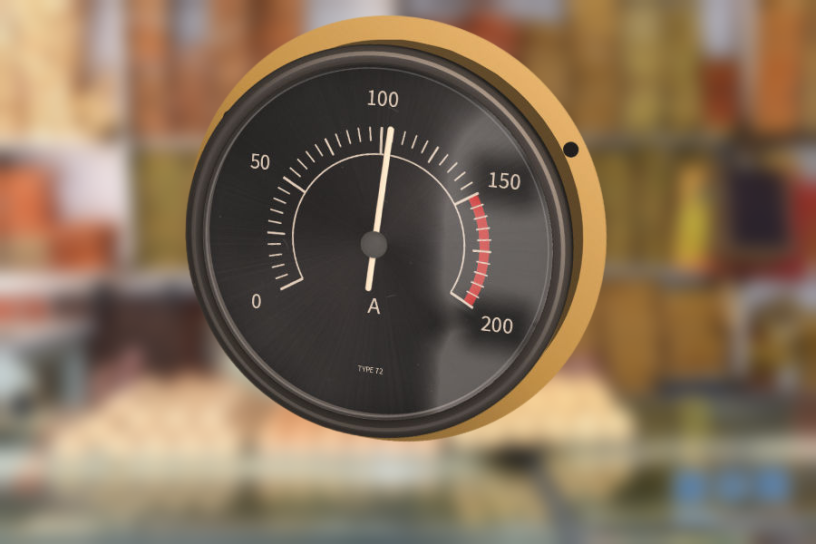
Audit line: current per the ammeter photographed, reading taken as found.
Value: 105 A
